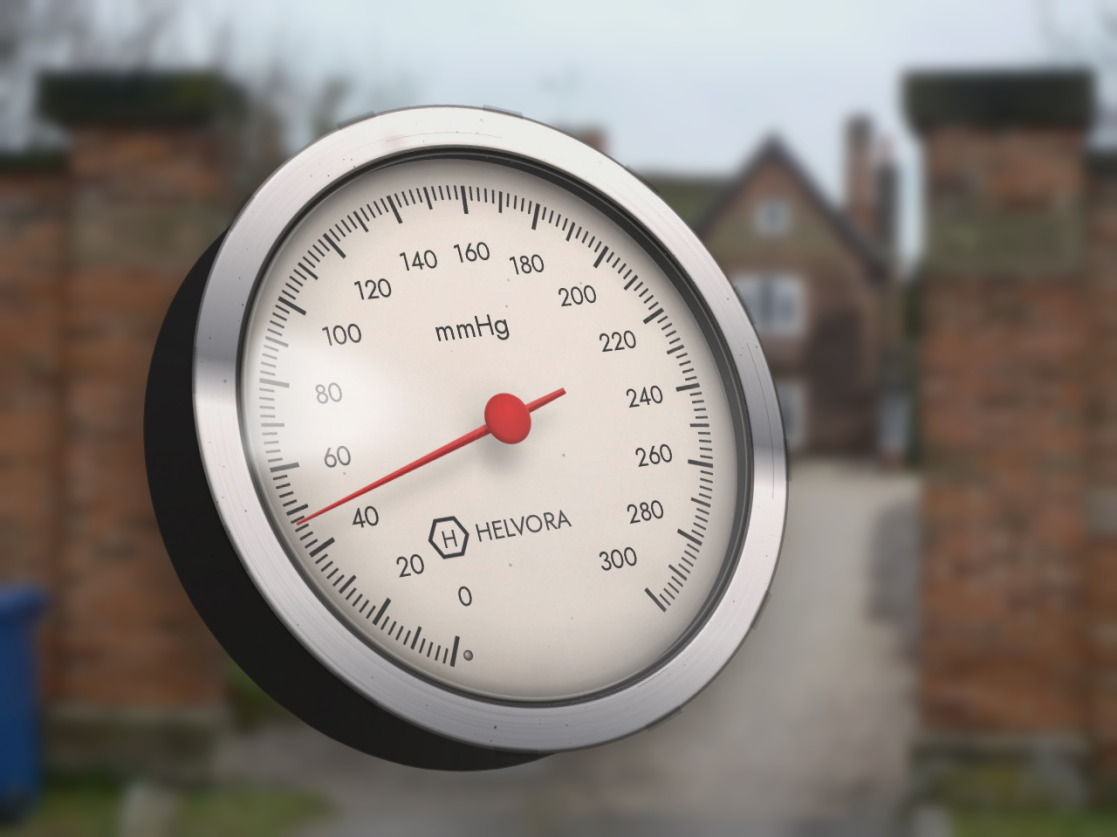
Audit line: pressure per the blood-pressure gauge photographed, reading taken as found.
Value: 47 mmHg
